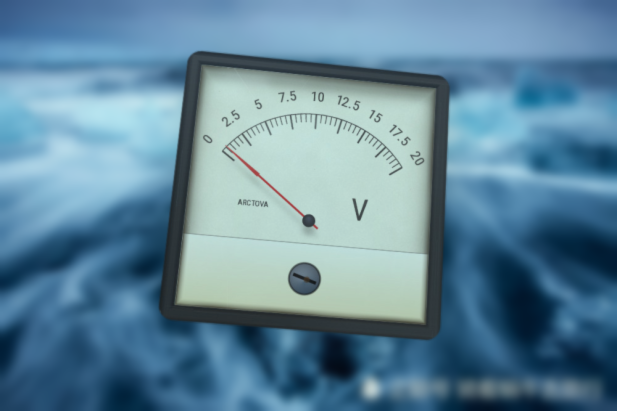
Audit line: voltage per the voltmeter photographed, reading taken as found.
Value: 0.5 V
